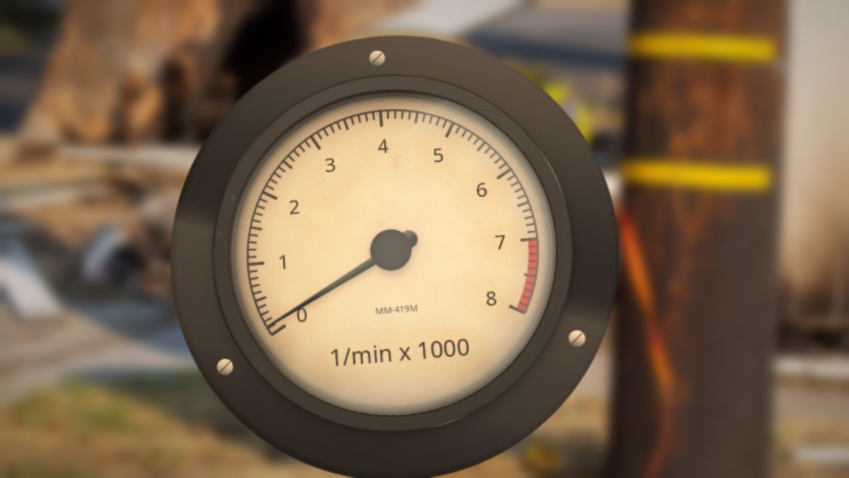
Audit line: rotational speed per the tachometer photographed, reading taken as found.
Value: 100 rpm
